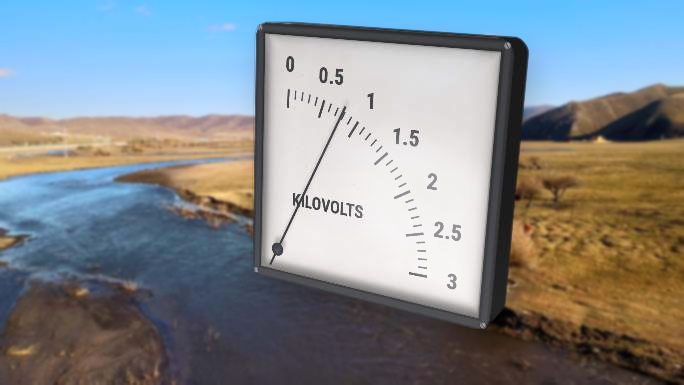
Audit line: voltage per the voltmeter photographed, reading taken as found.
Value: 0.8 kV
